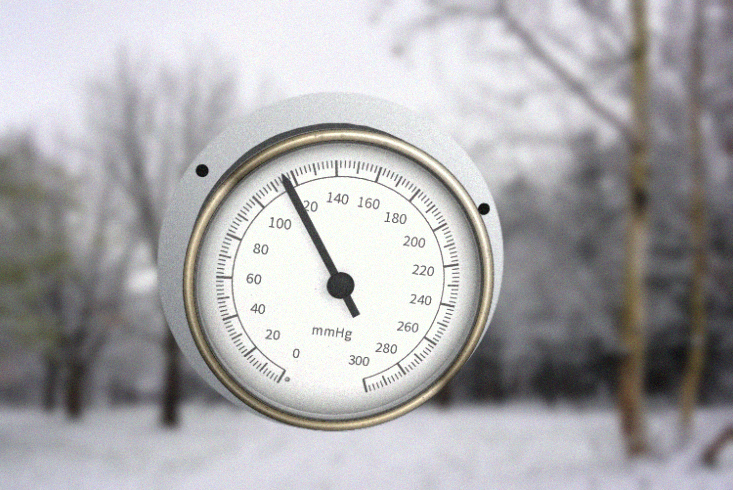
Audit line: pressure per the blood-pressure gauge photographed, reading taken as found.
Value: 116 mmHg
